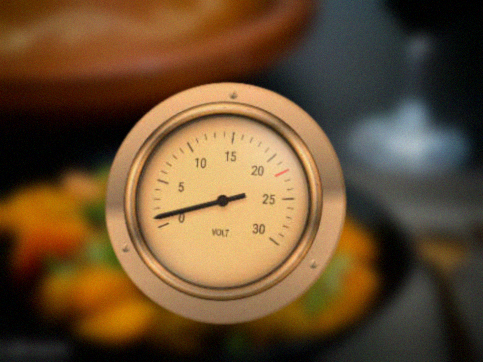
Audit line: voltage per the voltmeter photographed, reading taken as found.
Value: 1 V
